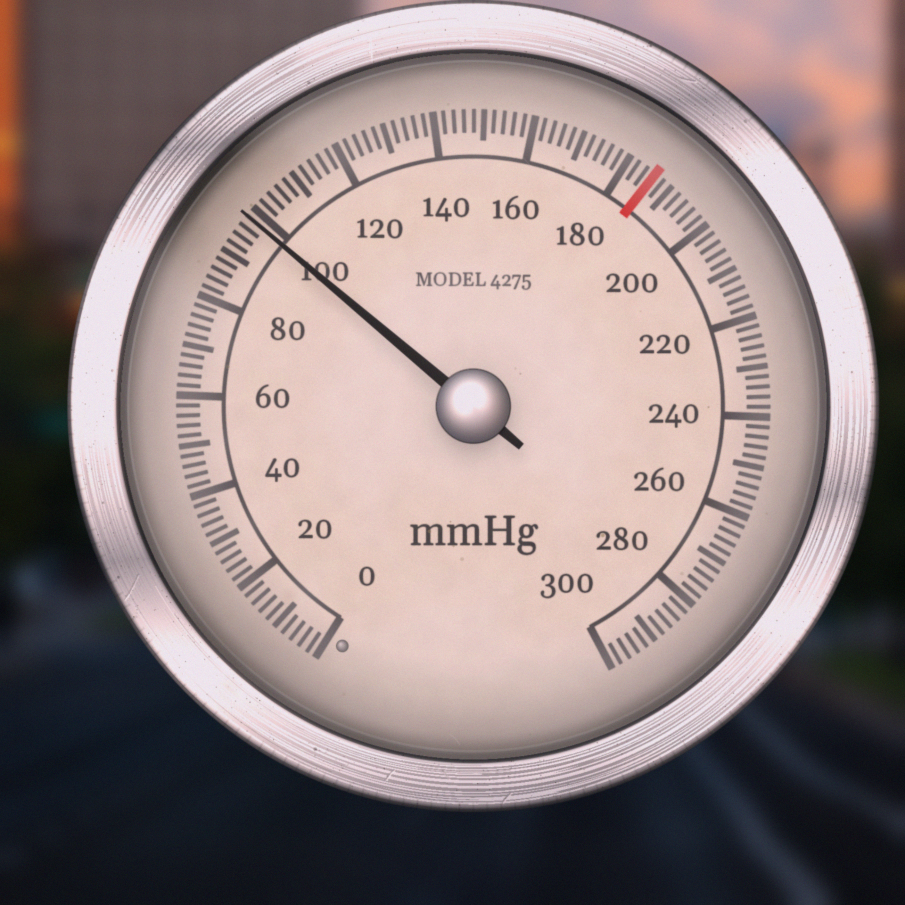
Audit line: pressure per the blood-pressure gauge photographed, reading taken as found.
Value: 98 mmHg
